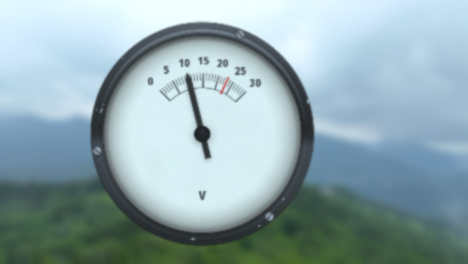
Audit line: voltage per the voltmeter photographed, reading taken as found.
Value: 10 V
